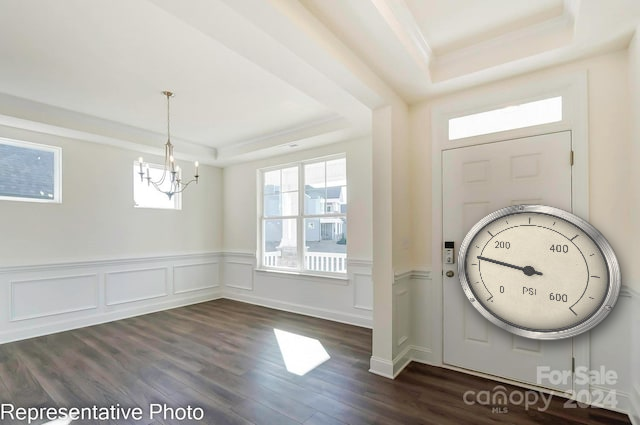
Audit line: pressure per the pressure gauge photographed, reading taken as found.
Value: 125 psi
